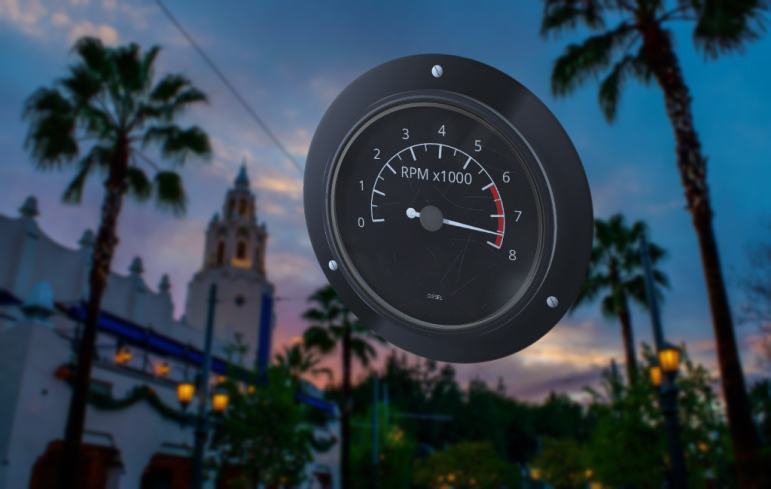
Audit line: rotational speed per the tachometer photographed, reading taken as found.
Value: 7500 rpm
